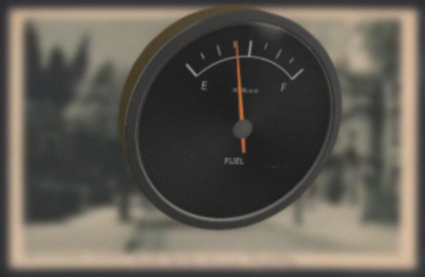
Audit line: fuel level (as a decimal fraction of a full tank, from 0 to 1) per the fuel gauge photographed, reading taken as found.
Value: 0.375
